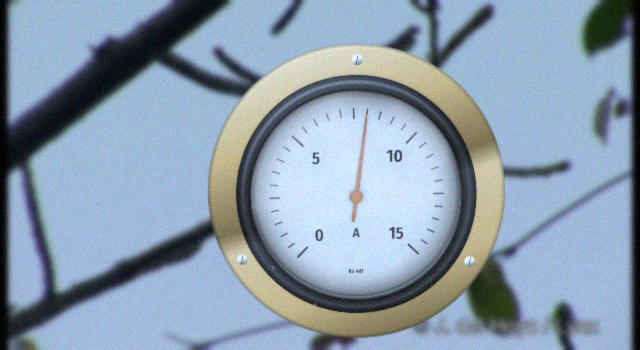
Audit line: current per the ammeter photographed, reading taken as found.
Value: 8 A
